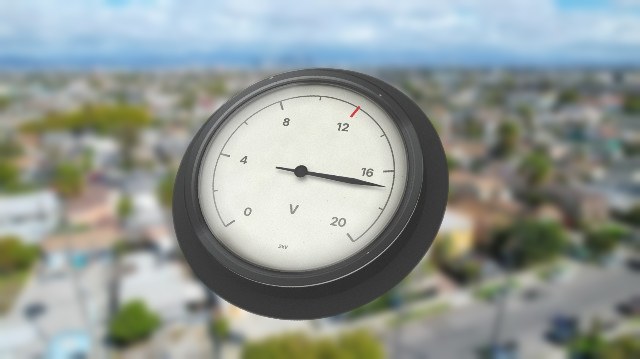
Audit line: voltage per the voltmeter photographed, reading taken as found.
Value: 17 V
